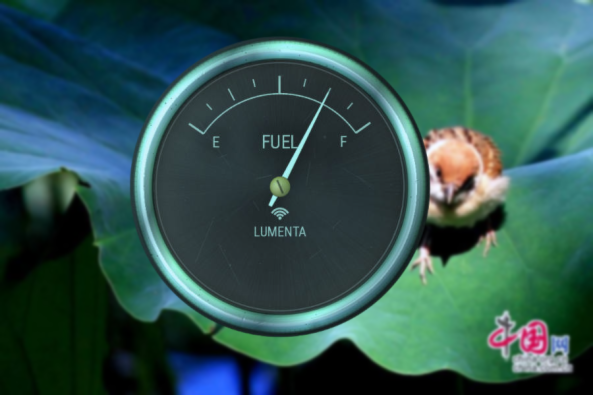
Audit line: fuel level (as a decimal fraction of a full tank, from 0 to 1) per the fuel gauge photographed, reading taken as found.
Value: 0.75
